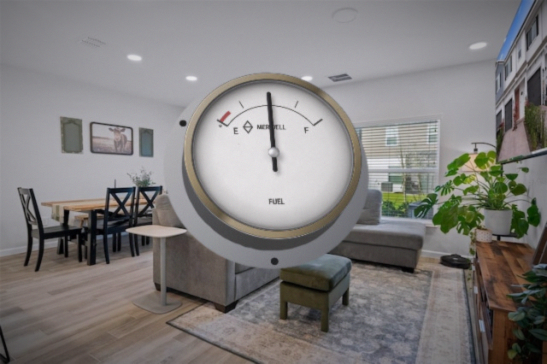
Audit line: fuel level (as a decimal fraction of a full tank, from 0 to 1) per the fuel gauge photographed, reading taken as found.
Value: 0.5
